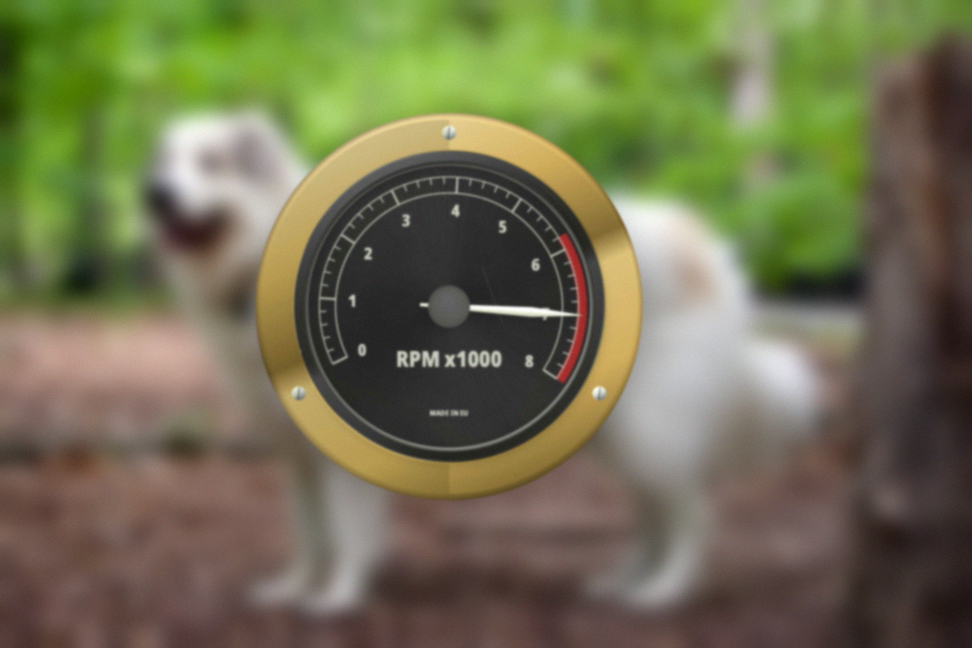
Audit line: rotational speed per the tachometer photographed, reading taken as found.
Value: 7000 rpm
